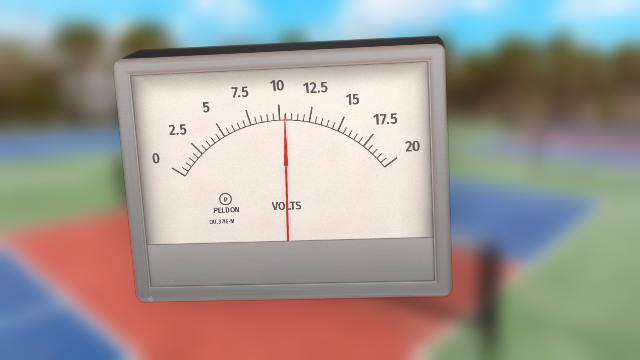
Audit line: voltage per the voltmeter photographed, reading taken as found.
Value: 10.5 V
